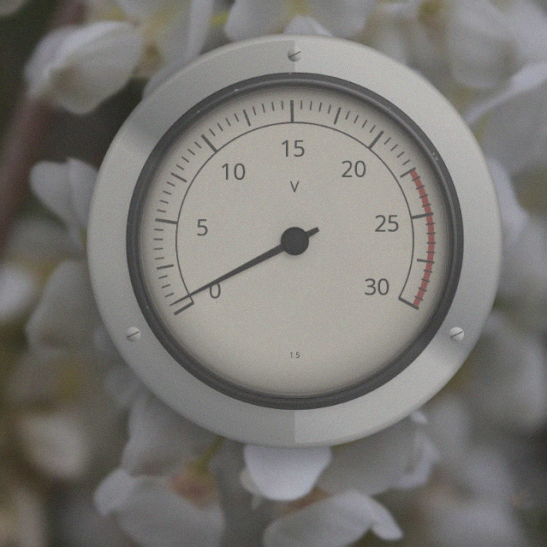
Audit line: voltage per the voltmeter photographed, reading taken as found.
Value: 0.5 V
